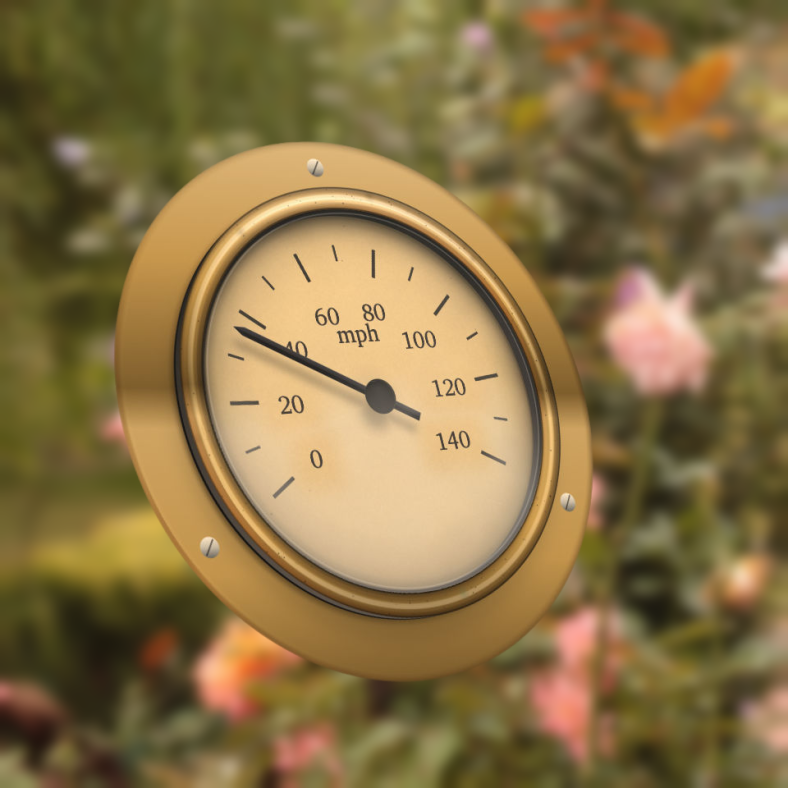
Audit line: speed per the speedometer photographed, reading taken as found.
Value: 35 mph
